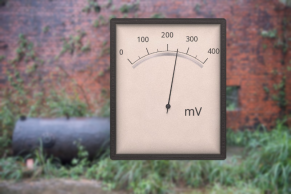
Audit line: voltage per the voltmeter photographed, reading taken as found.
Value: 250 mV
